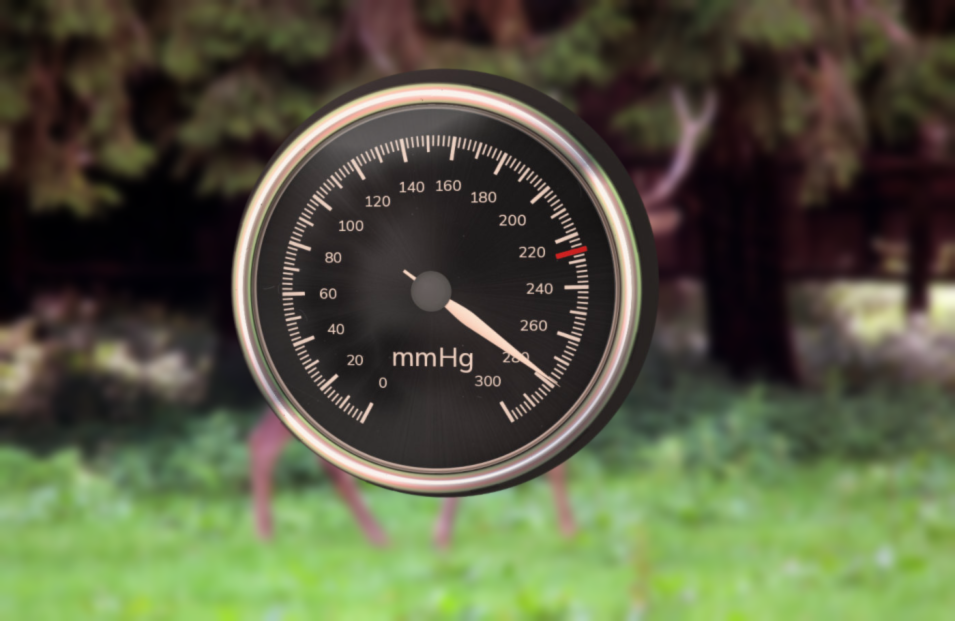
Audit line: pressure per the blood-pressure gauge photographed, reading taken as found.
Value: 278 mmHg
